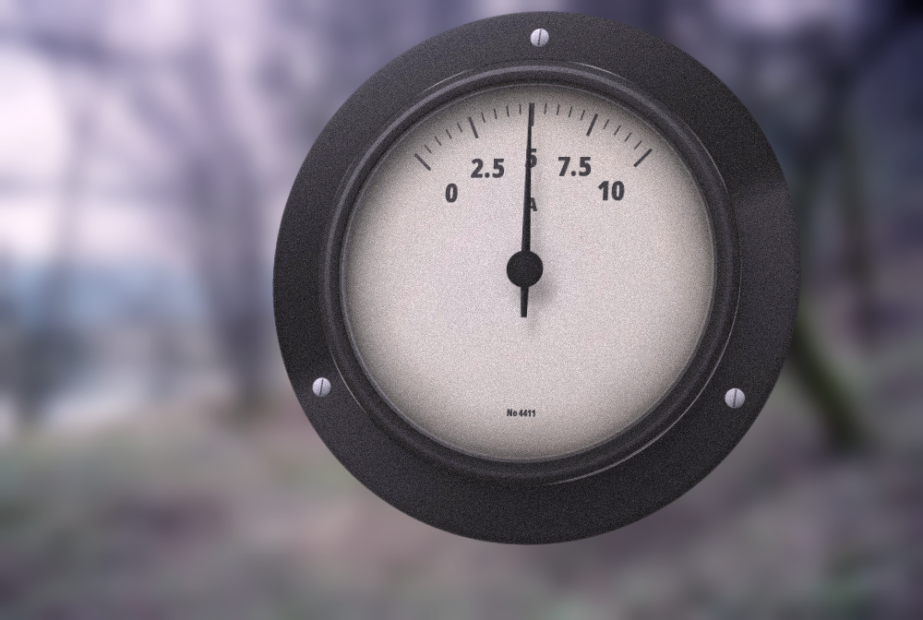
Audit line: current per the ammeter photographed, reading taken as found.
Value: 5 A
